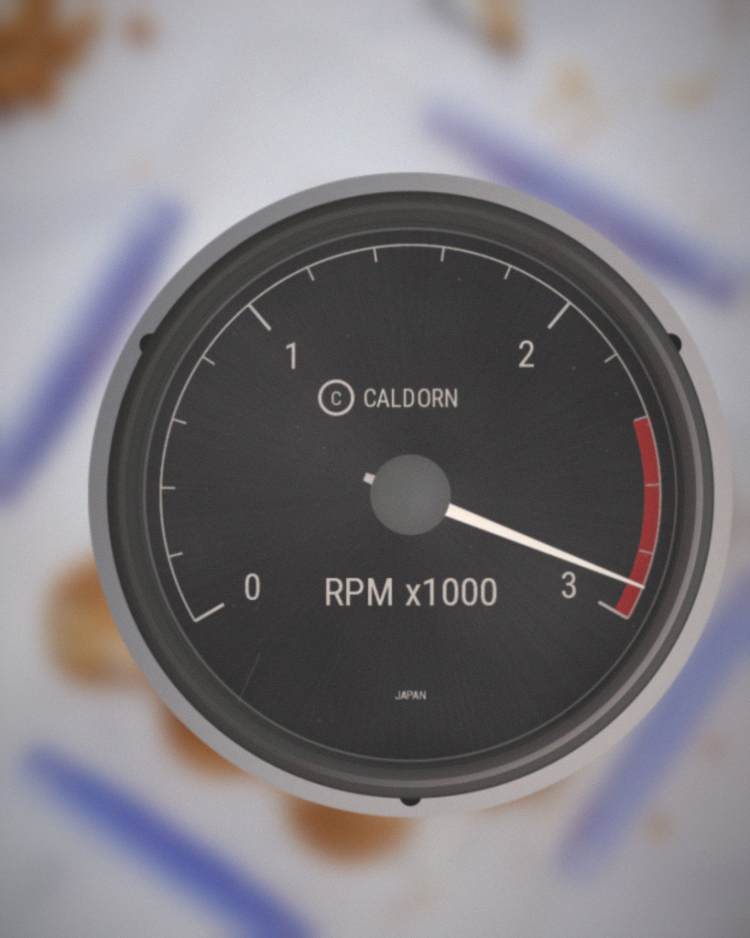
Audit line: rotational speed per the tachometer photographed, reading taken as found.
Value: 2900 rpm
